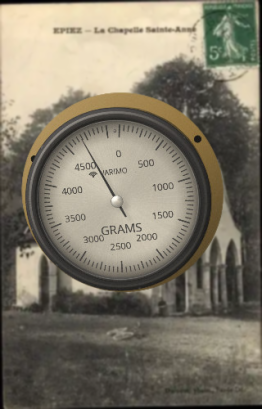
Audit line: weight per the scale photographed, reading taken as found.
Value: 4700 g
